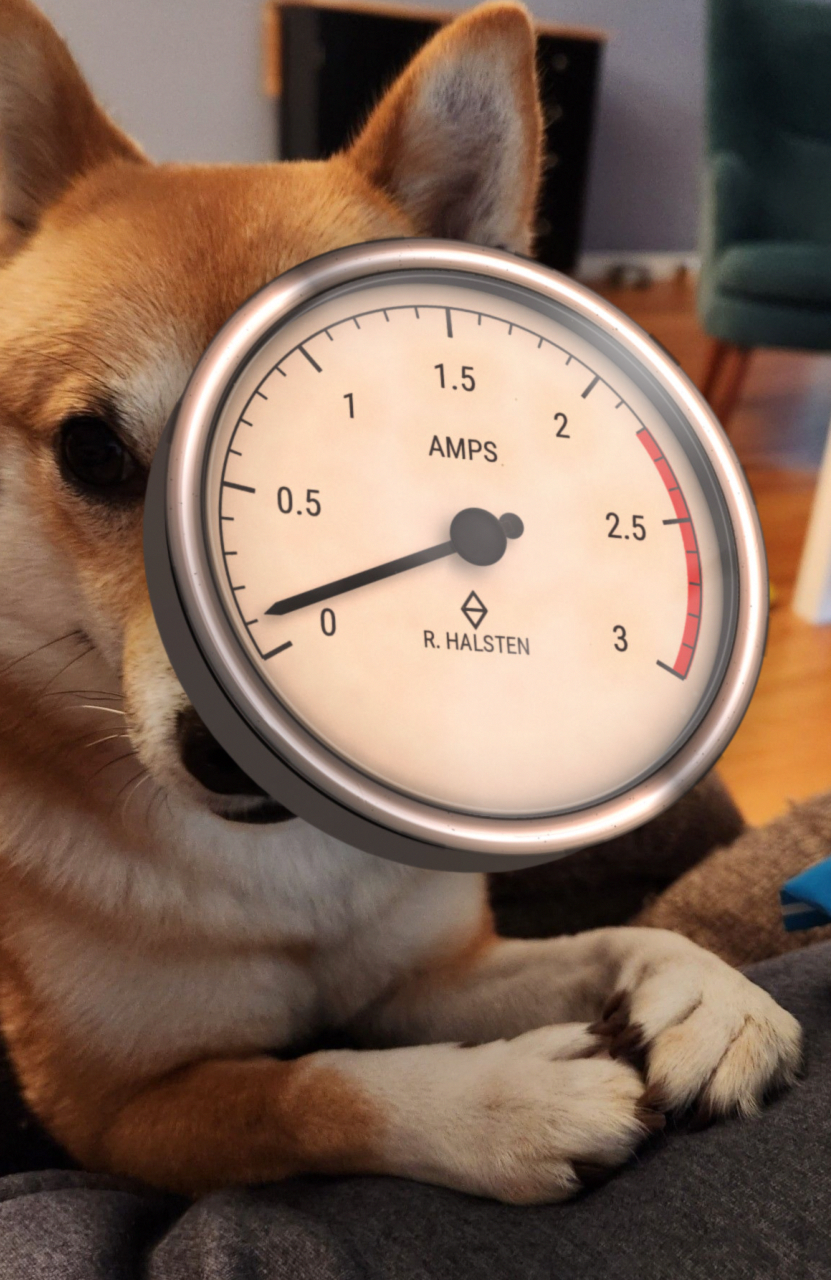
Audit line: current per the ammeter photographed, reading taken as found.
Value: 0.1 A
